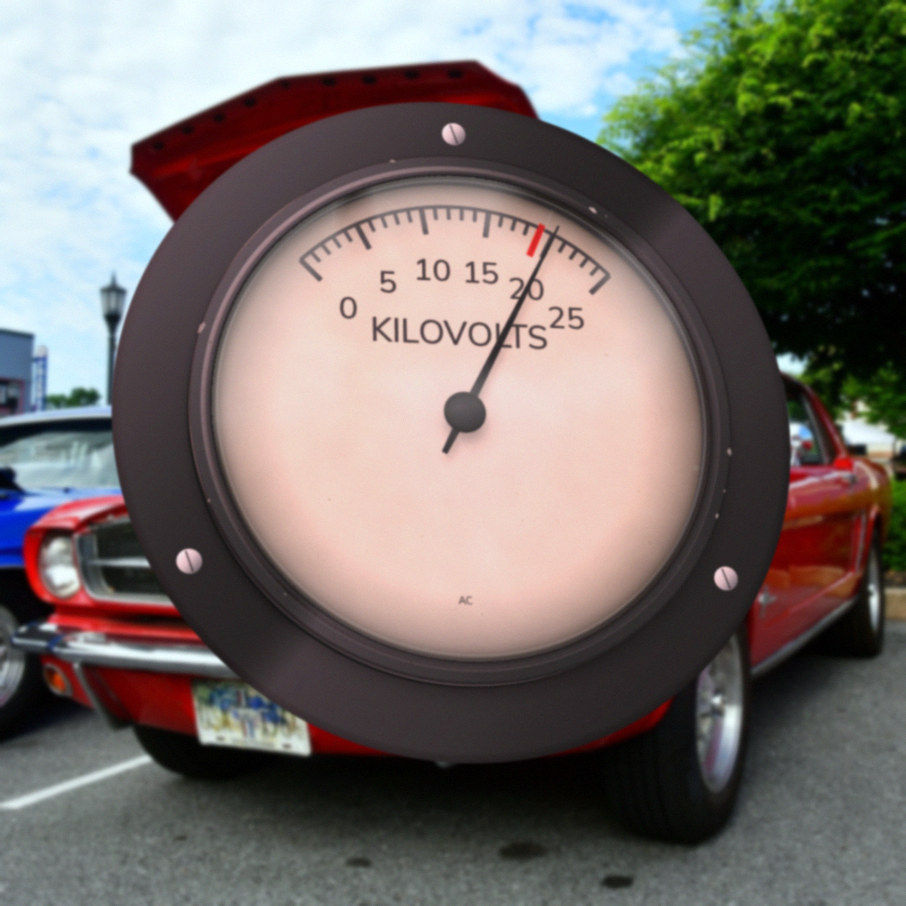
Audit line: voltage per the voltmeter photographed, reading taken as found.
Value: 20 kV
